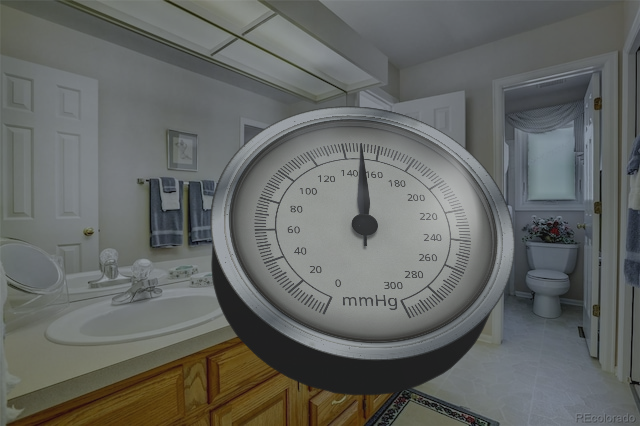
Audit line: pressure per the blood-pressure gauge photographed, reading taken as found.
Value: 150 mmHg
